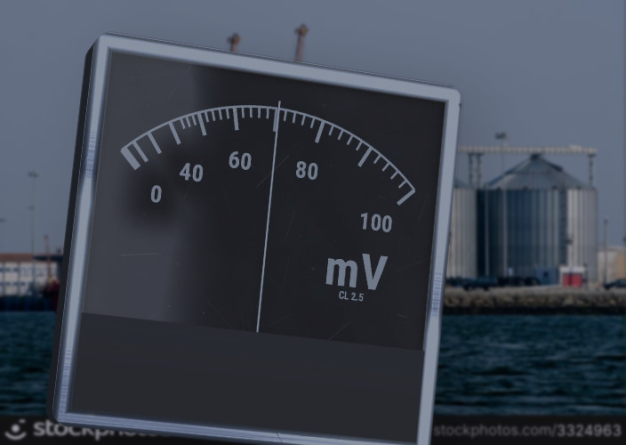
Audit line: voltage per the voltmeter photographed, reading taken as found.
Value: 70 mV
